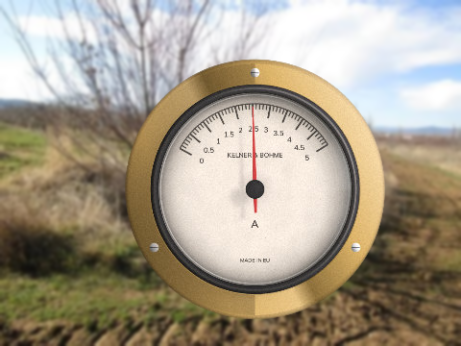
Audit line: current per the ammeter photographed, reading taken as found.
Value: 2.5 A
